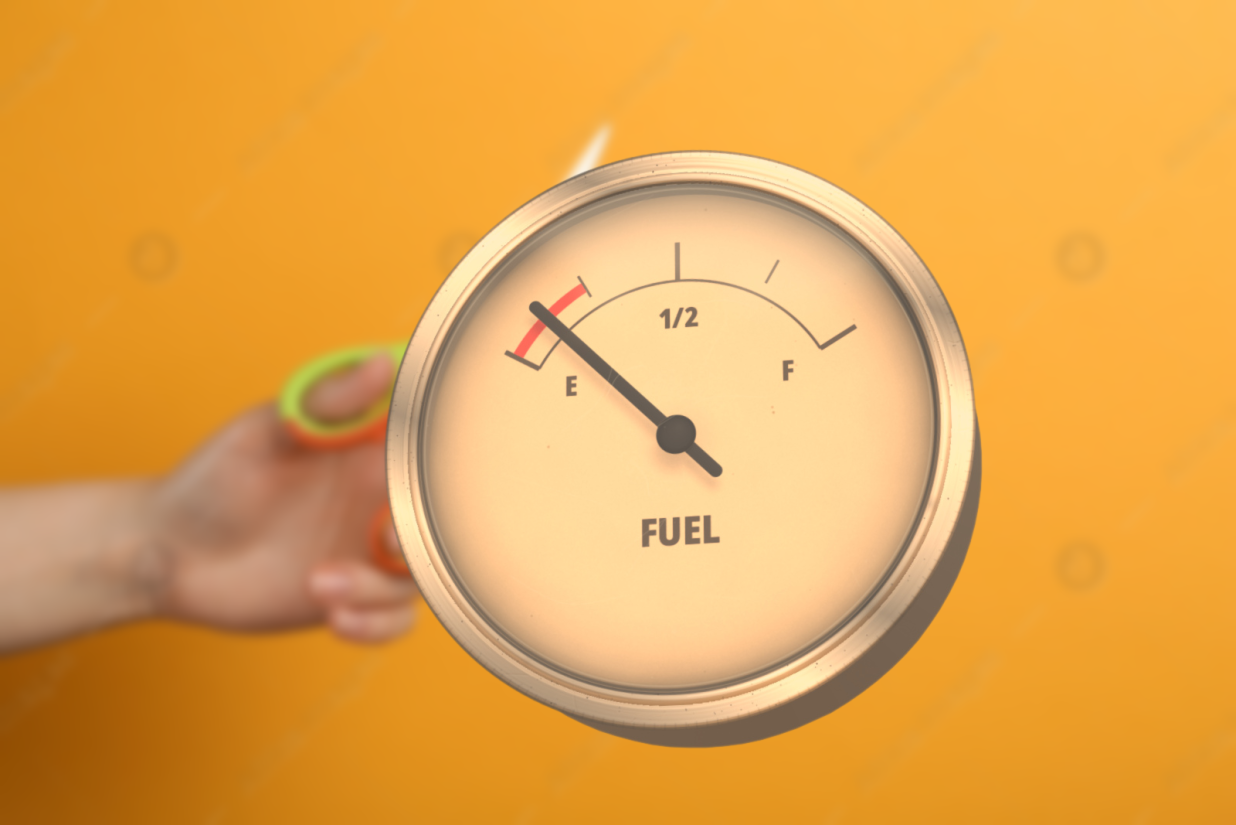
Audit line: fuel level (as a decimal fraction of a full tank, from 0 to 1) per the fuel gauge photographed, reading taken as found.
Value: 0.125
